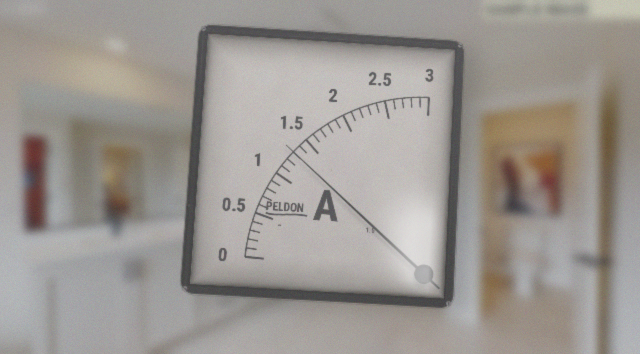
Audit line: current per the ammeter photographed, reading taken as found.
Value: 1.3 A
